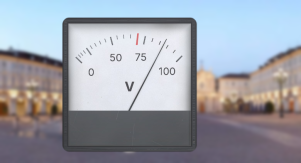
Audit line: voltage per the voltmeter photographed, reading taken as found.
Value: 87.5 V
